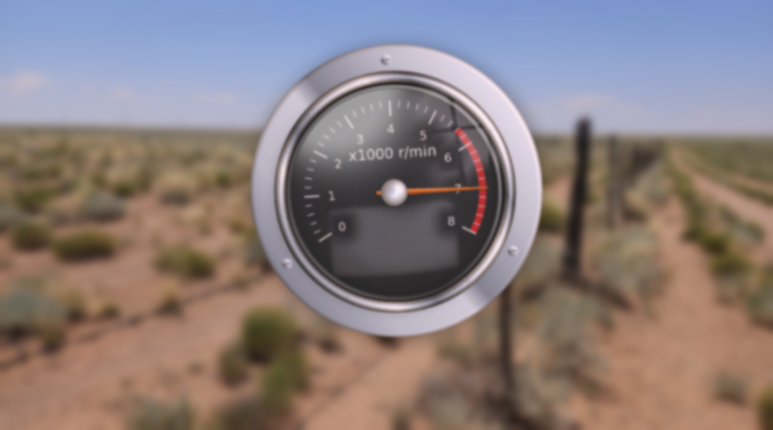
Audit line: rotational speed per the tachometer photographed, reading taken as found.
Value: 7000 rpm
